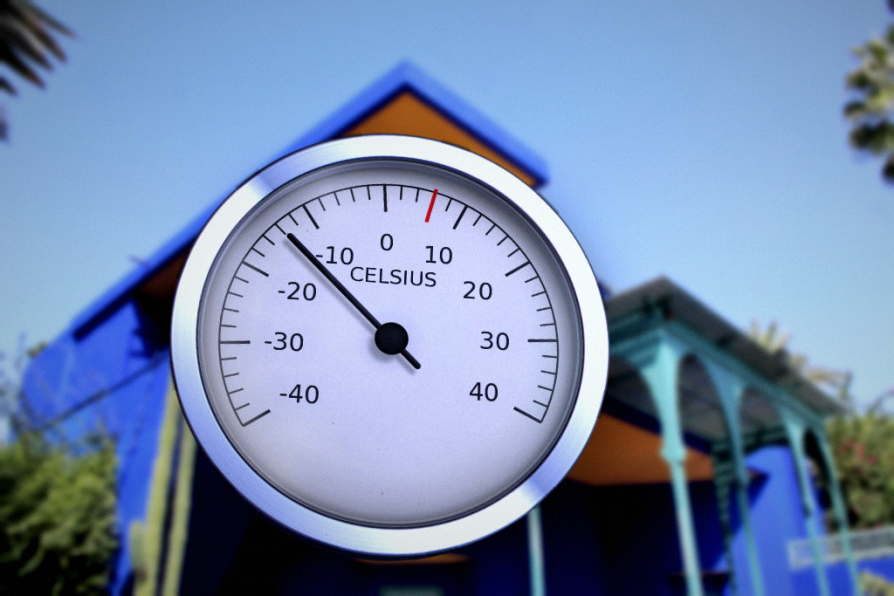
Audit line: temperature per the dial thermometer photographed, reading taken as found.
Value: -14 °C
